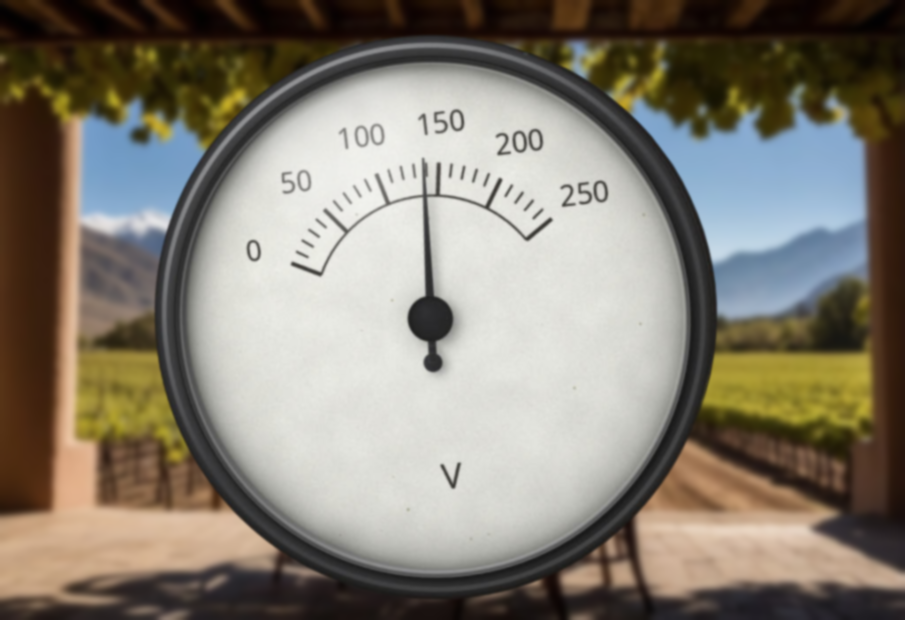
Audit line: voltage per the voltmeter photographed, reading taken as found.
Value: 140 V
